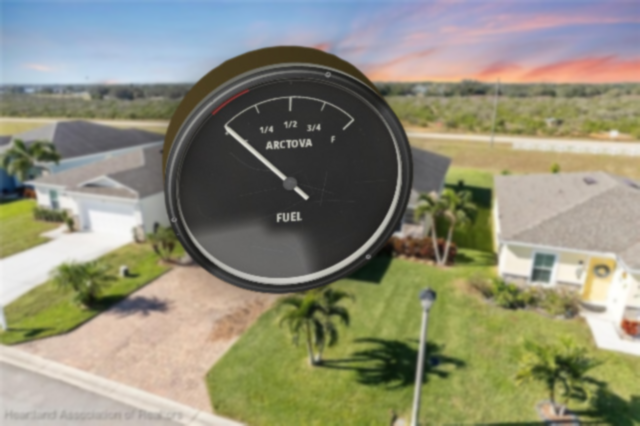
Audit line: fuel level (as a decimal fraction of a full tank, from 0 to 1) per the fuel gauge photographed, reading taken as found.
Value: 0
